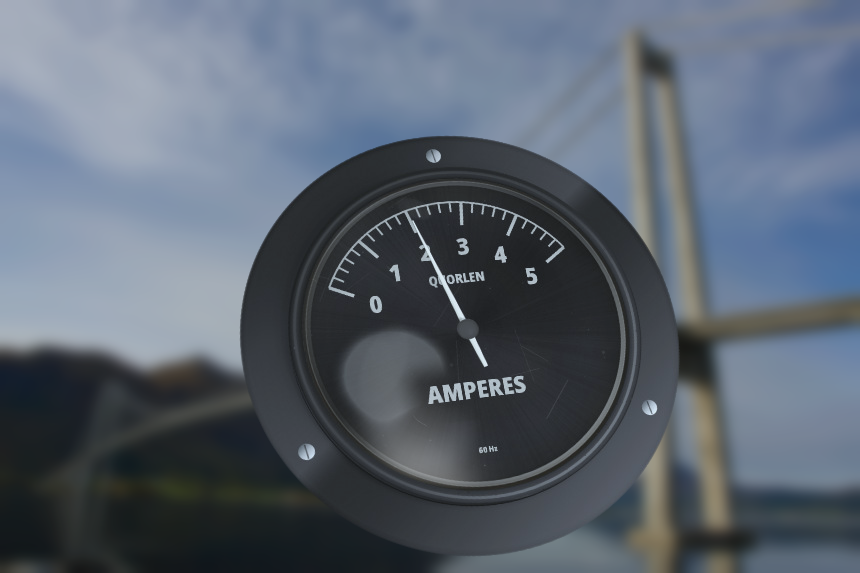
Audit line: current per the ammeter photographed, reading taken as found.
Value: 2 A
